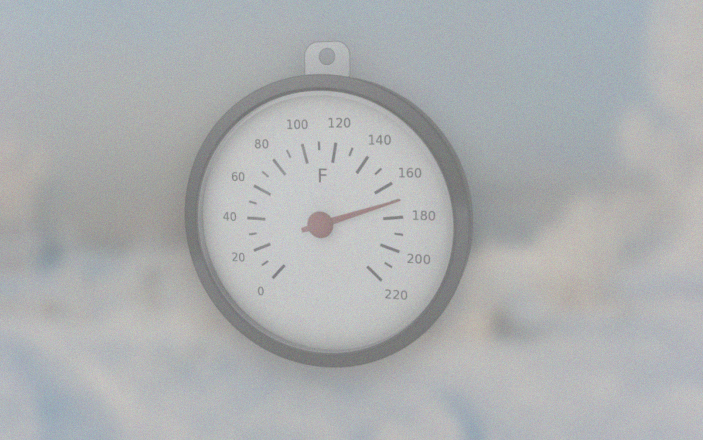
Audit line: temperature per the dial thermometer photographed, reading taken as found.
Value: 170 °F
